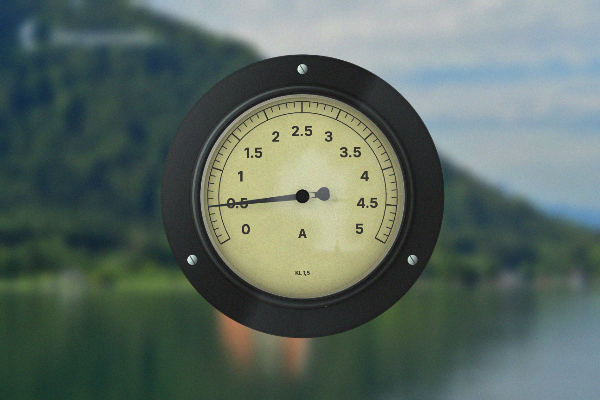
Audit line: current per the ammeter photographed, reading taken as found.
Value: 0.5 A
